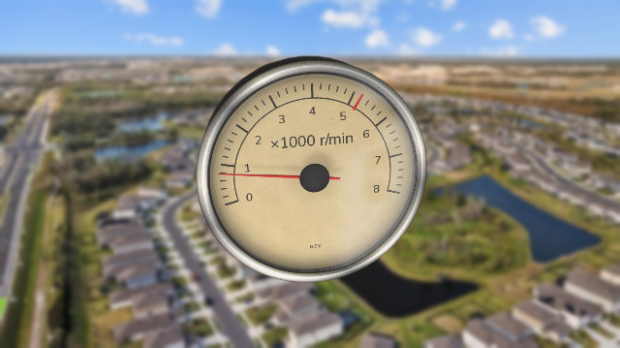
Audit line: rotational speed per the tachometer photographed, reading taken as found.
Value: 800 rpm
